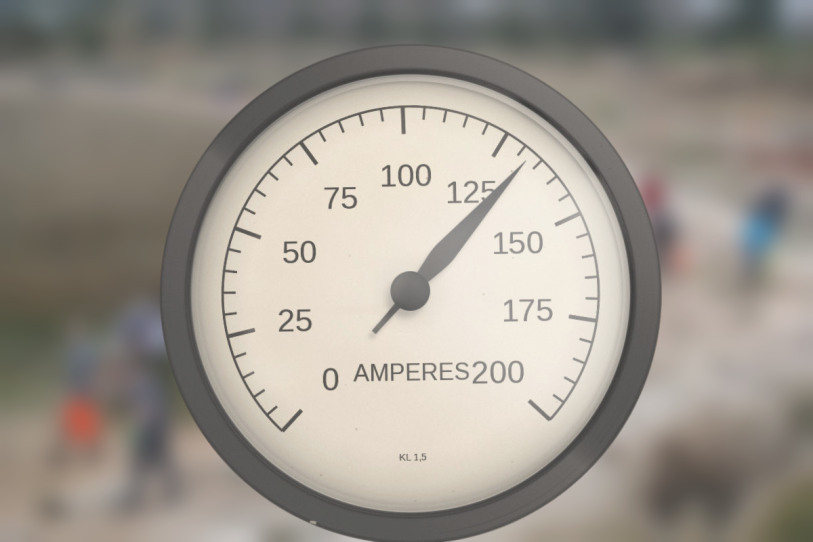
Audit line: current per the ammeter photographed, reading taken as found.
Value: 132.5 A
